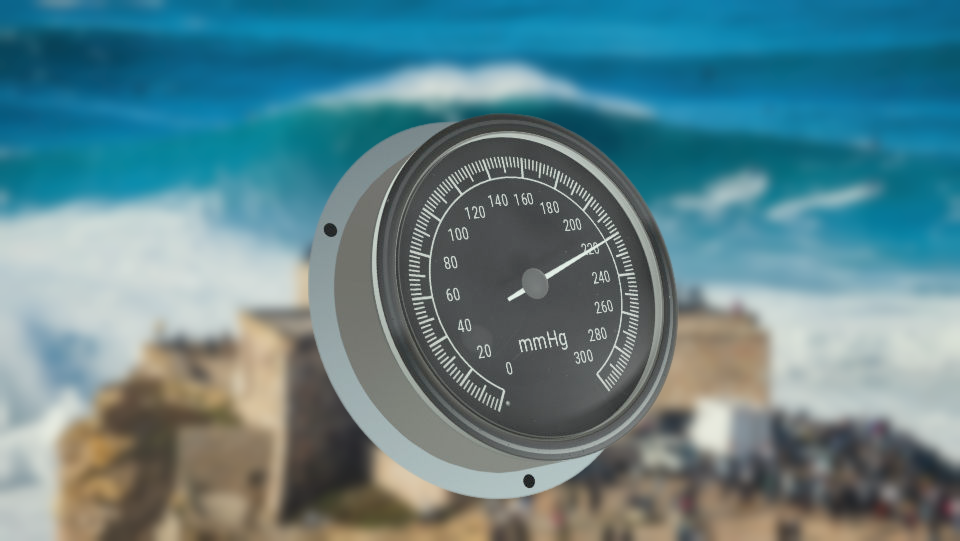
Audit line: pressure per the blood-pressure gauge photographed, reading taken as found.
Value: 220 mmHg
